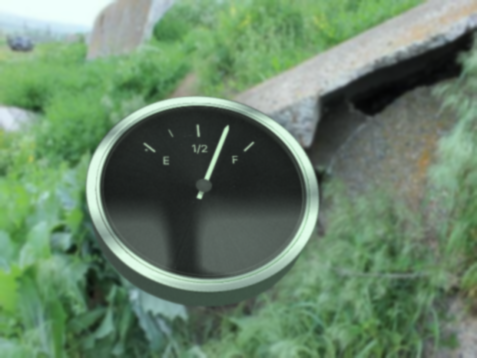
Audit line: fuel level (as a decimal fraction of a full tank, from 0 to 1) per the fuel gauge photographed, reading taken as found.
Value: 0.75
